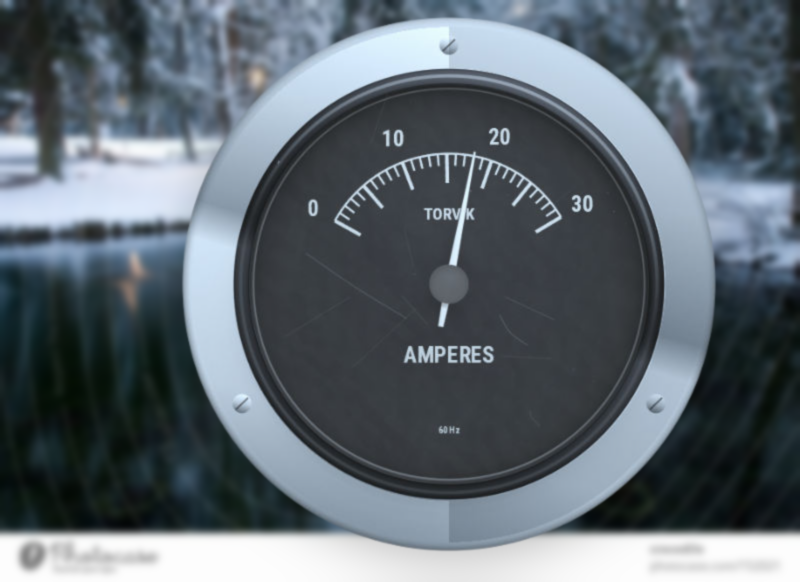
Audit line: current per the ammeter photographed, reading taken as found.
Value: 18 A
